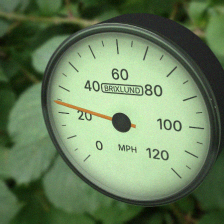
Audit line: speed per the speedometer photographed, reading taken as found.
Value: 25 mph
